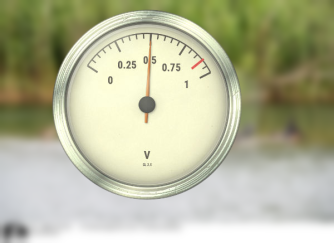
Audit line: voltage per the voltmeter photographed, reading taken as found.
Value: 0.5 V
